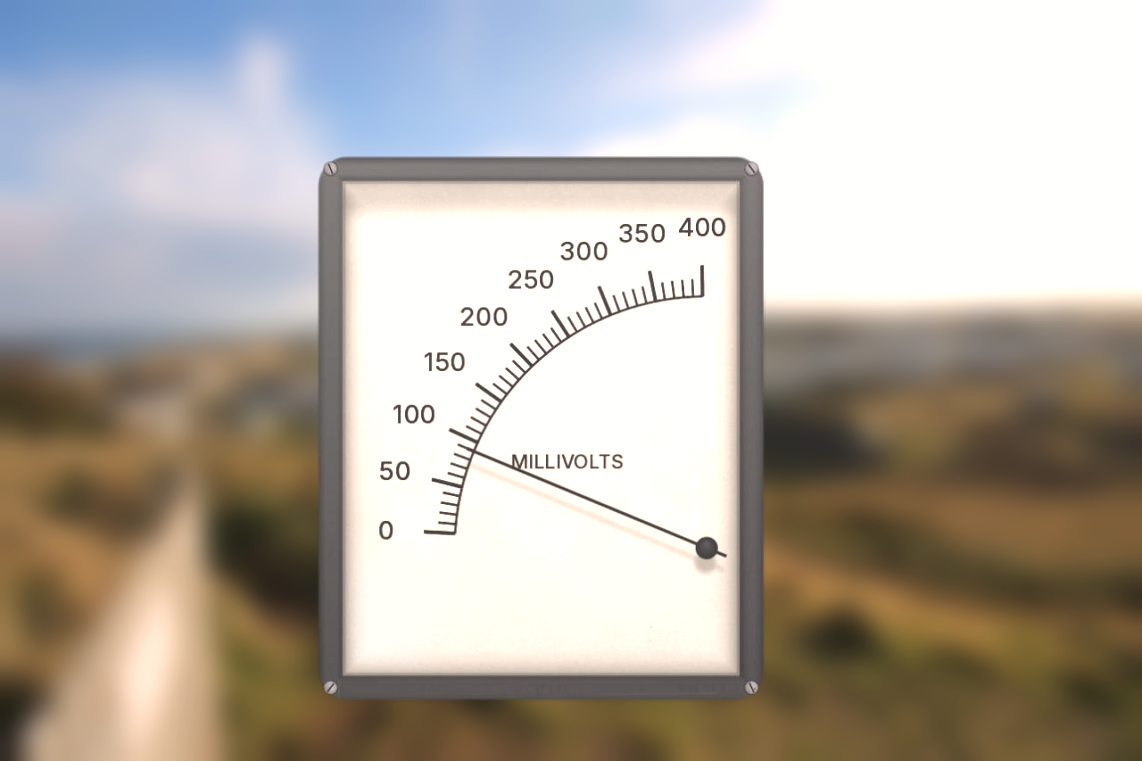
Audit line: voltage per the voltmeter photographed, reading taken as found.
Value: 90 mV
